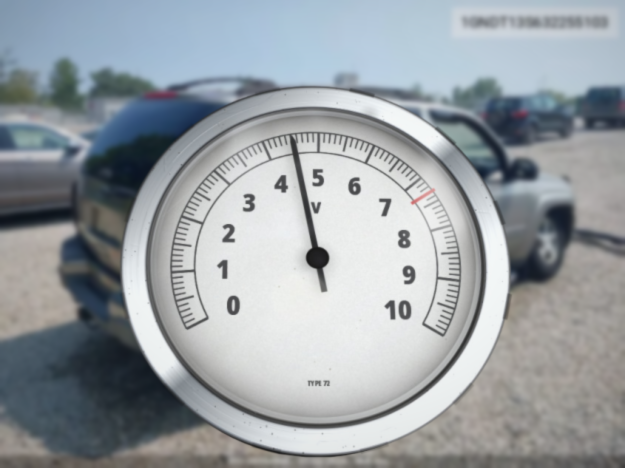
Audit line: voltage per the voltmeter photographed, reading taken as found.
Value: 4.5 V
